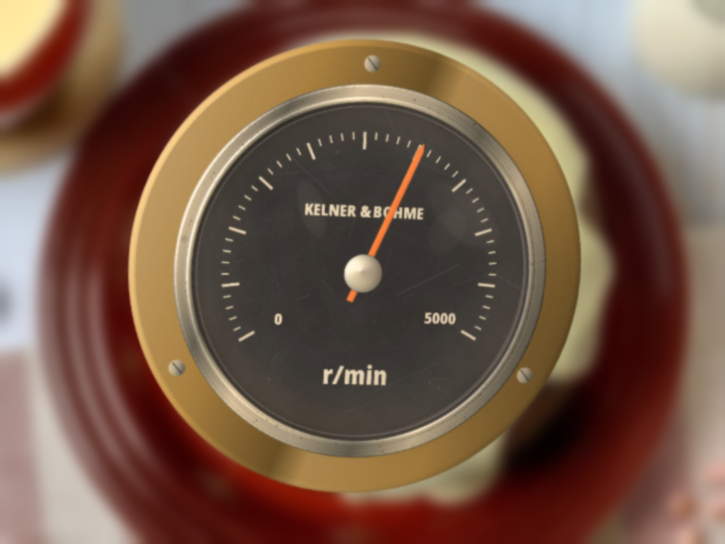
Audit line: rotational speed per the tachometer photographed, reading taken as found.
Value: 3000 rpm
